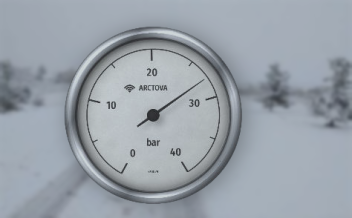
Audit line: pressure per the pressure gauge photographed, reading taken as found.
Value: 27.5 bar
